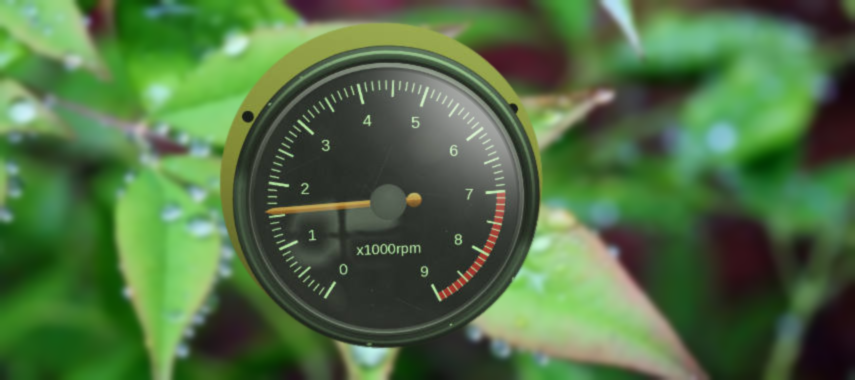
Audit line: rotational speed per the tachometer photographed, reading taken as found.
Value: 1600 rpm
